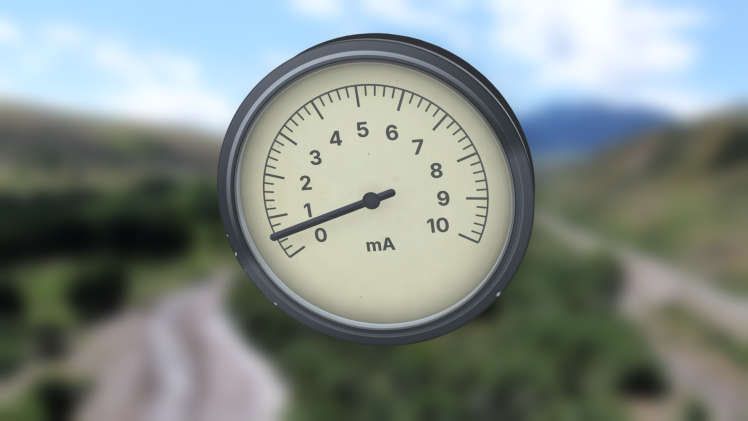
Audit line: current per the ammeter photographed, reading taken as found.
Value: 0.6 mA
